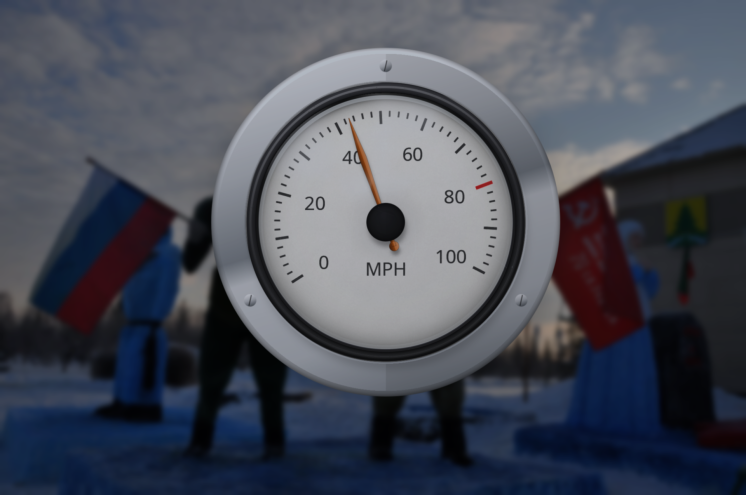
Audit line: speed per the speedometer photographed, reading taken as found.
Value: 43 mph
